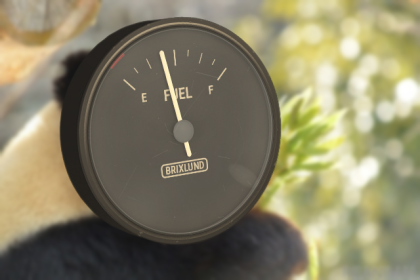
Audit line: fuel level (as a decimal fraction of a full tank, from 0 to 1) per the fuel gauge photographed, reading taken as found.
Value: 0.375
